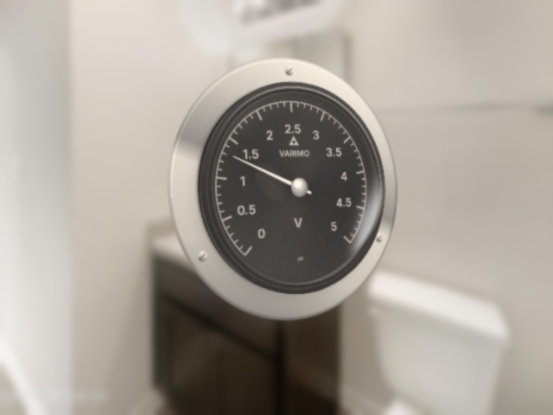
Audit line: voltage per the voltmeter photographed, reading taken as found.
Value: 1.3 V
